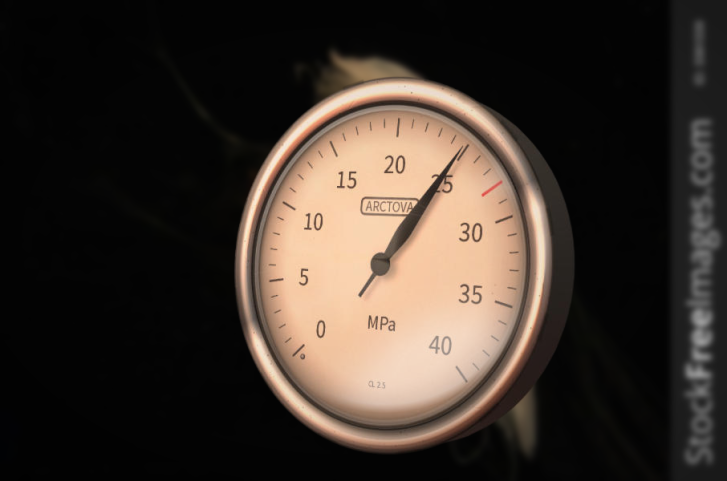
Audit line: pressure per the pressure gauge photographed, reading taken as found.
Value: 25 MPa
